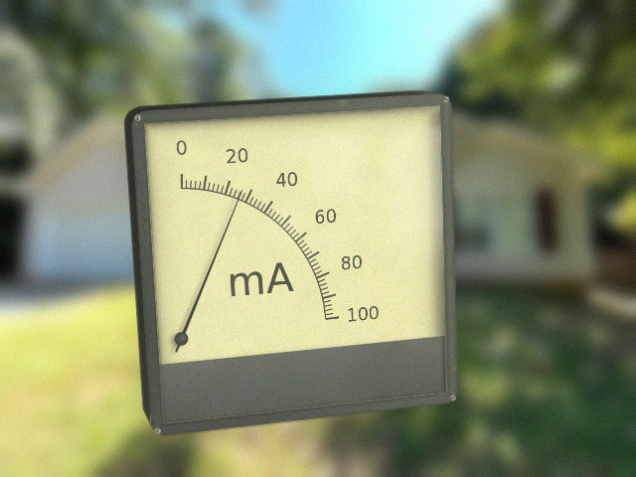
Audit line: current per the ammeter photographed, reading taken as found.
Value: 26 mA
